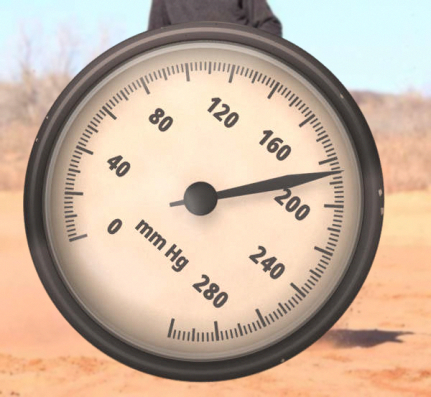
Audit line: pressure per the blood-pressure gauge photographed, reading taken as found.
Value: 186 mmHg
